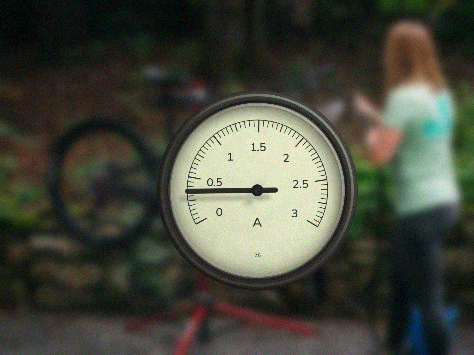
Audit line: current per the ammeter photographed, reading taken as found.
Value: 0.35 A
